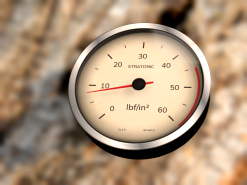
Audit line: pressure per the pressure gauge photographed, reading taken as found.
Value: 7.5 psi
